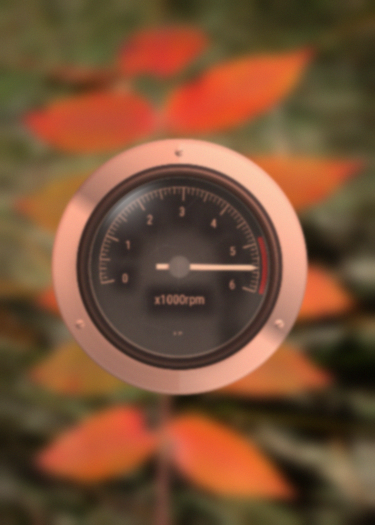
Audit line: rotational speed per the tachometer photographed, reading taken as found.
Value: 5500 rpm
